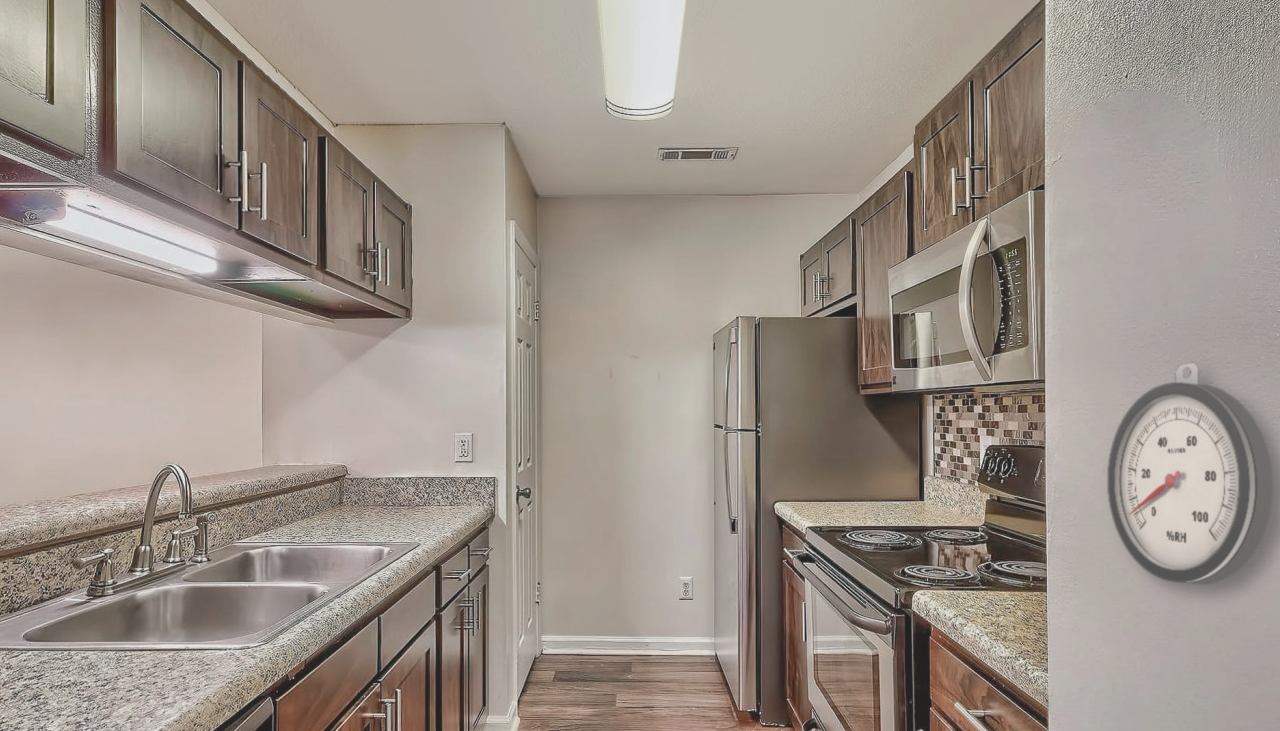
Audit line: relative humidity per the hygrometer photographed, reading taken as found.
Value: 5 %
